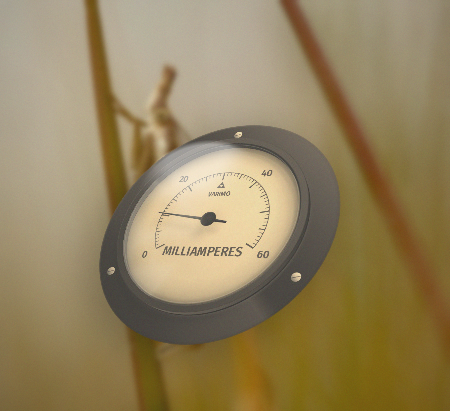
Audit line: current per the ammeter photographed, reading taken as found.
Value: 10 mA
